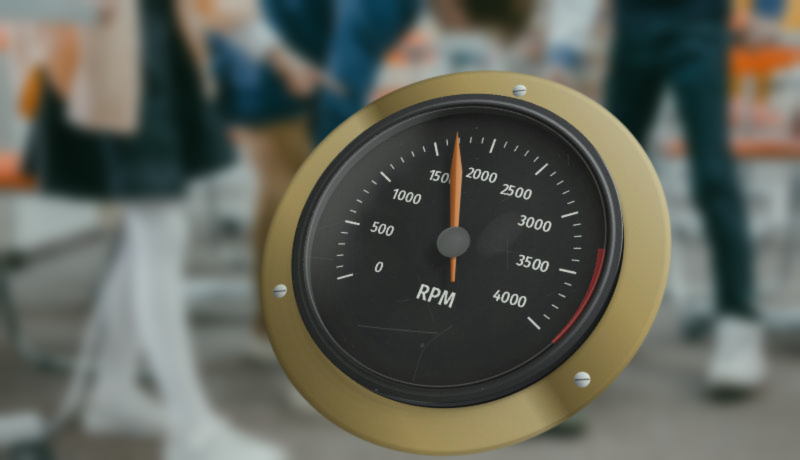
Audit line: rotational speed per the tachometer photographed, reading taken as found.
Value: 1700 rpm
